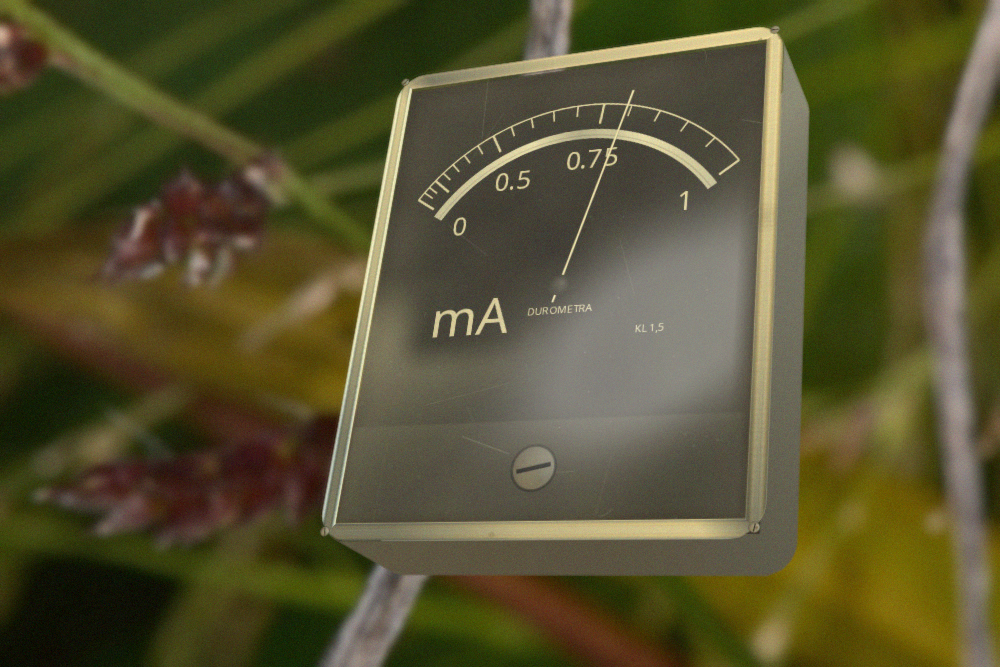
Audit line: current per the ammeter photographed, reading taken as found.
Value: 0.8 mA
